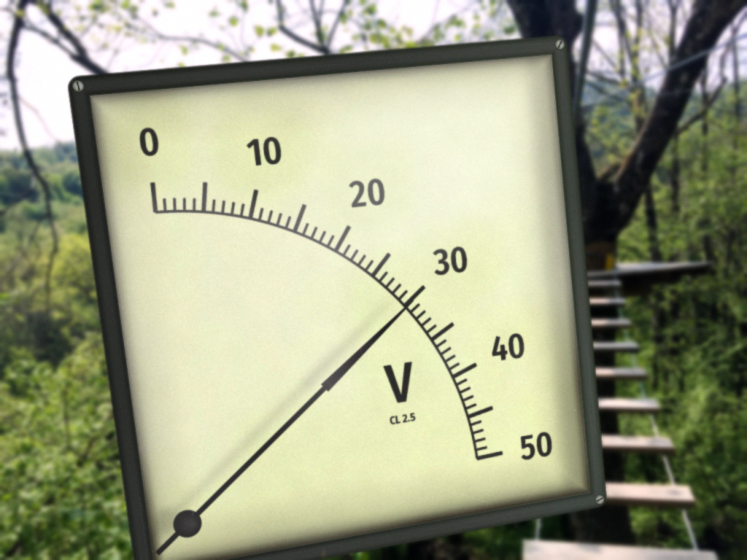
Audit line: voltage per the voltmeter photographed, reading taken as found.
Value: 30 V
